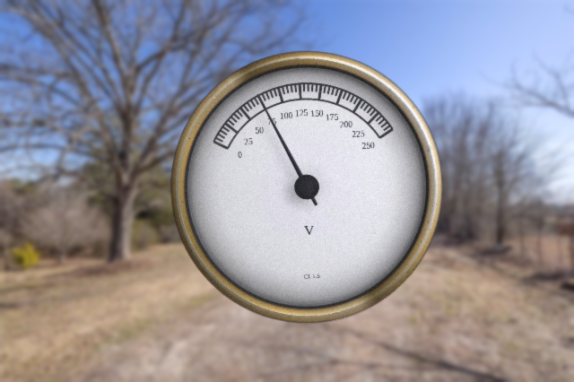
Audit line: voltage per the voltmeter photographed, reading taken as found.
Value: 75 V
